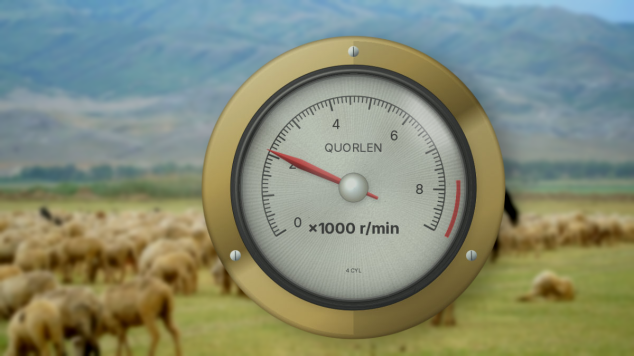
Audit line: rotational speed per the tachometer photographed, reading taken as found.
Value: 2100 rpm
